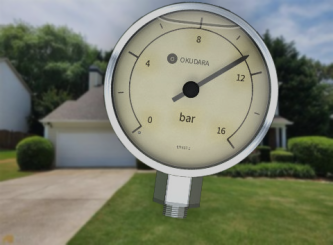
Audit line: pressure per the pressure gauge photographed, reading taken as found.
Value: 11 bar
